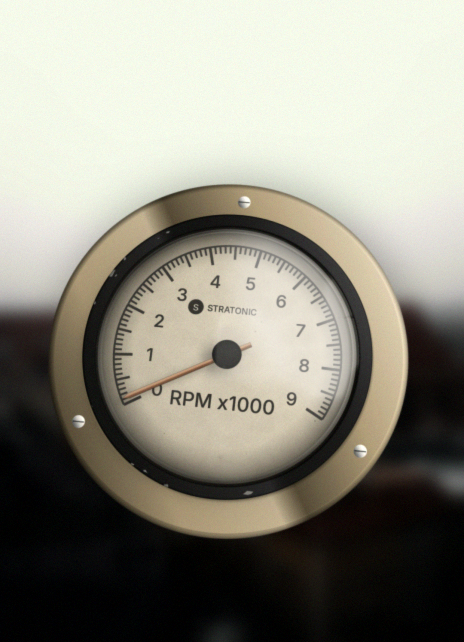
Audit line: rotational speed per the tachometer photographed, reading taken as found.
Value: 100 rpm
